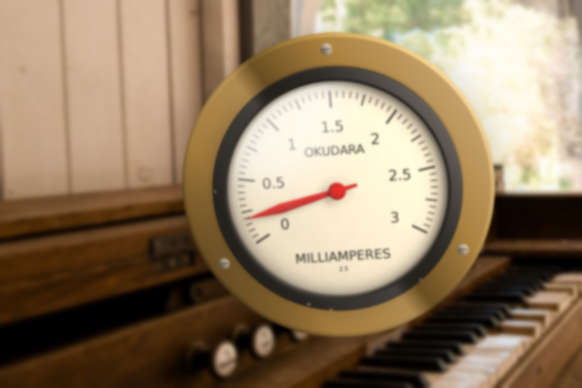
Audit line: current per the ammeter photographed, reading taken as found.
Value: 0.2 mA
